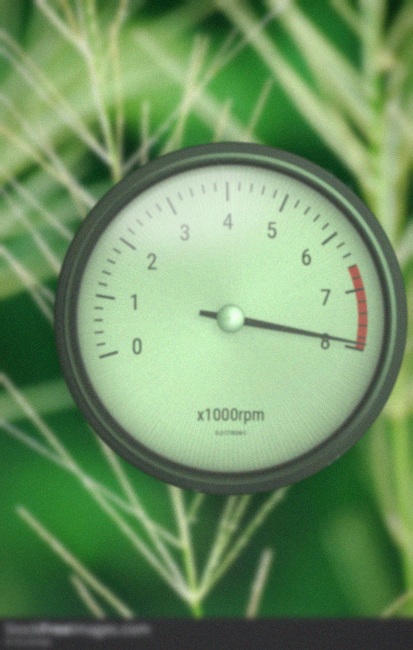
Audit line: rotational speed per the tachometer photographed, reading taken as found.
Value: 7900 rpm
